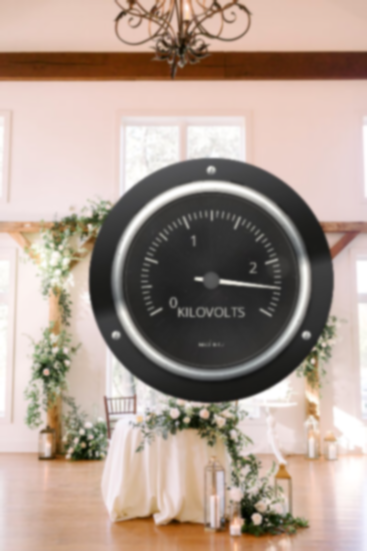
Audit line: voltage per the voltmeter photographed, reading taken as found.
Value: 2.25 kV
